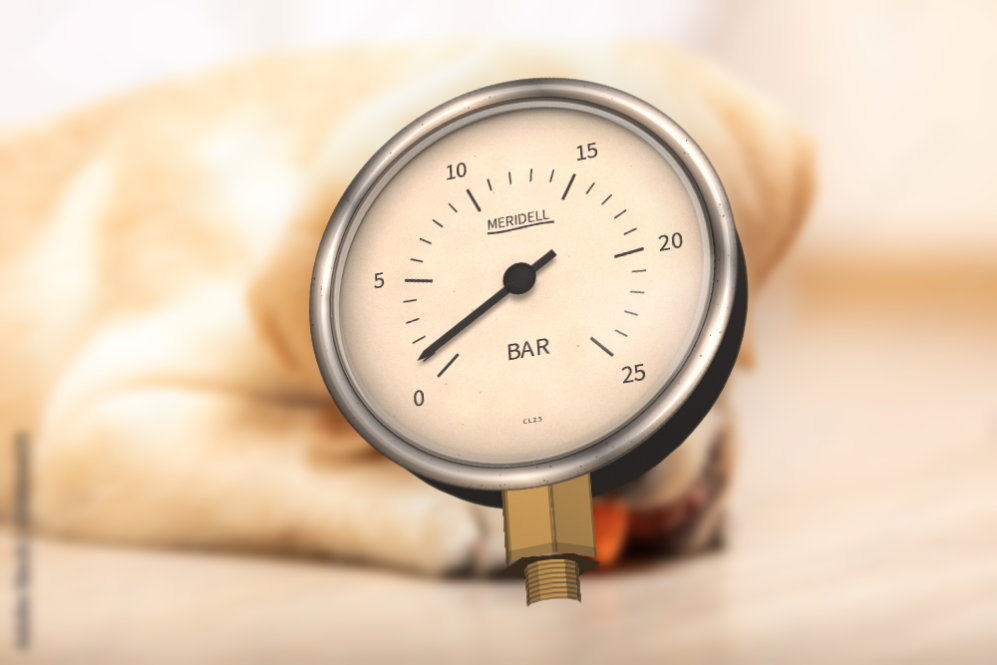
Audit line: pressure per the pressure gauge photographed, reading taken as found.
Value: 1 bar
